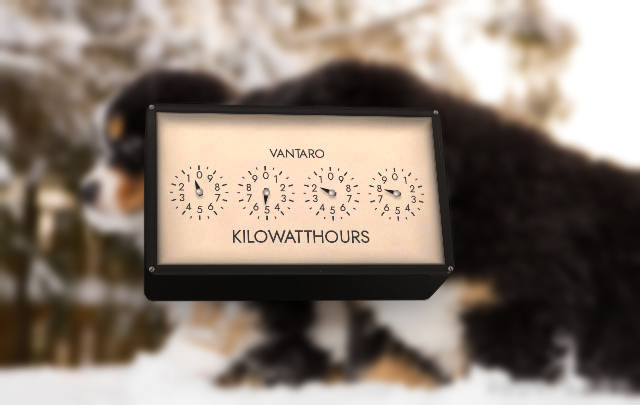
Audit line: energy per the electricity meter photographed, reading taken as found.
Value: 518 kWh
